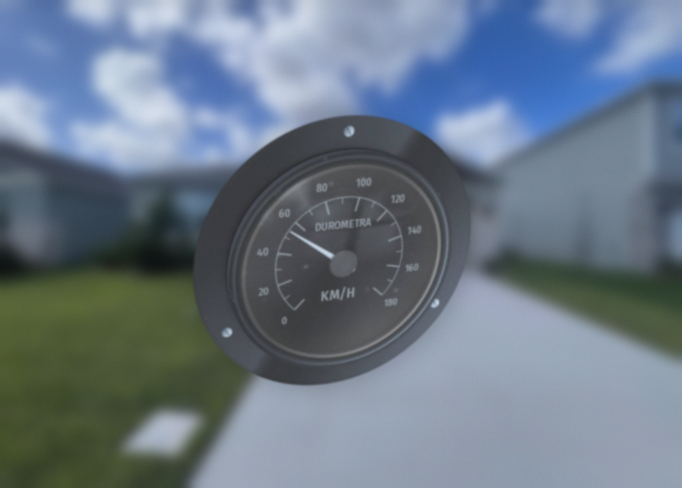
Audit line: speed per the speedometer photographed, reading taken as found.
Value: 55 km/h
